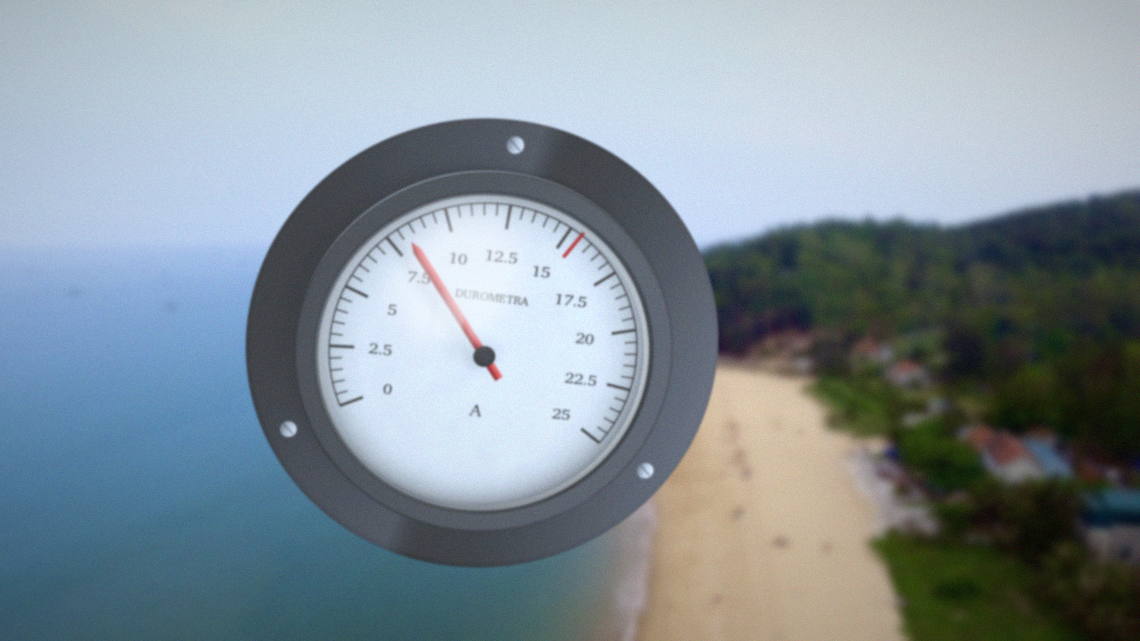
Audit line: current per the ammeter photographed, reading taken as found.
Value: 8.25 A
